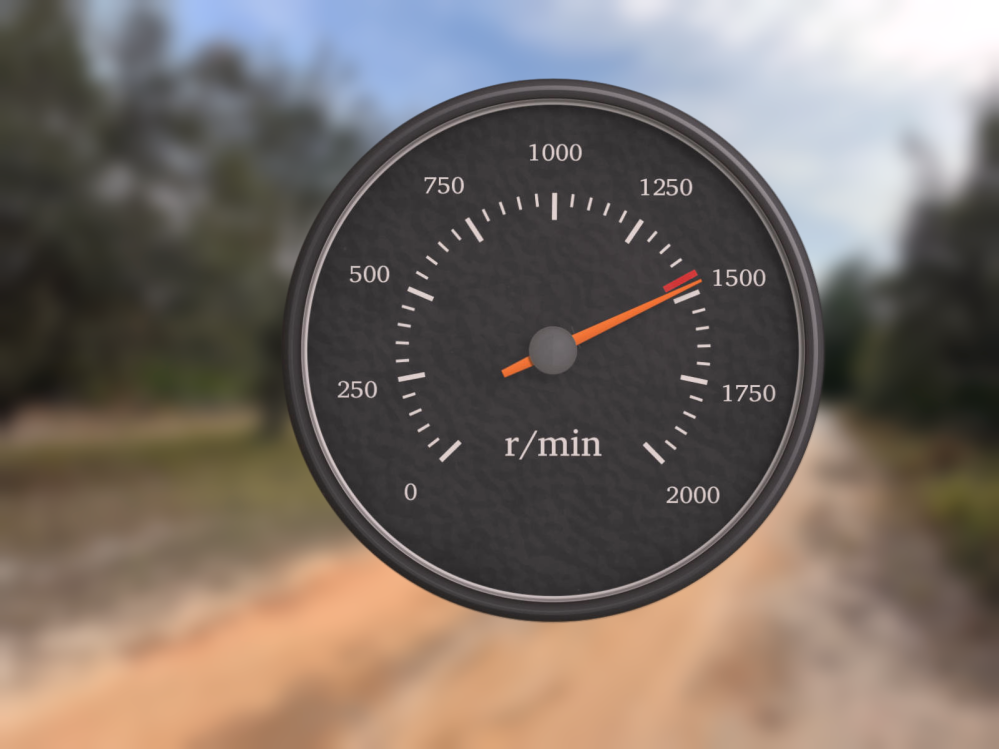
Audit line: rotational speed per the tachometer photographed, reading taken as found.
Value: 1475 rpm
